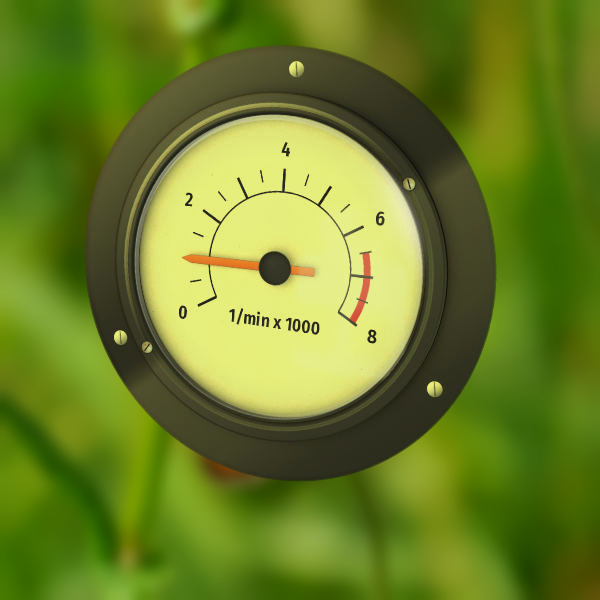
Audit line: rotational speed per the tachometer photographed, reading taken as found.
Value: 1000 rpm
